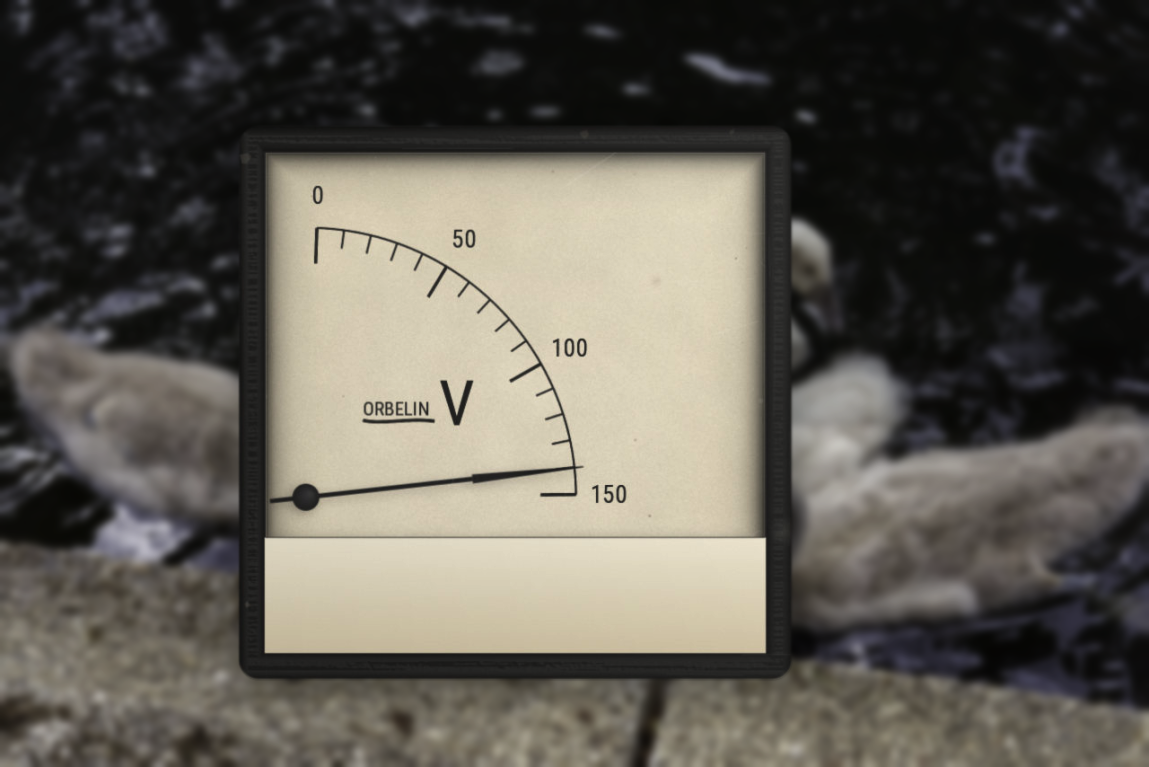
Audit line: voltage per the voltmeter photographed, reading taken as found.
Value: 140 V
